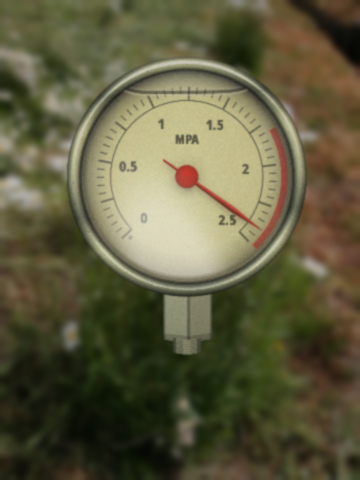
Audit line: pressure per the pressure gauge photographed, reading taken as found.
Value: 2.4 MPa
